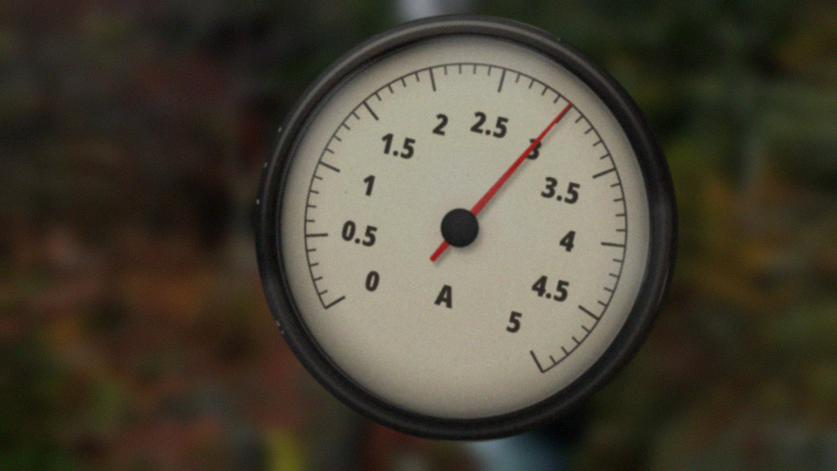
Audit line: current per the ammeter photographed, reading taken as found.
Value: 3 A
